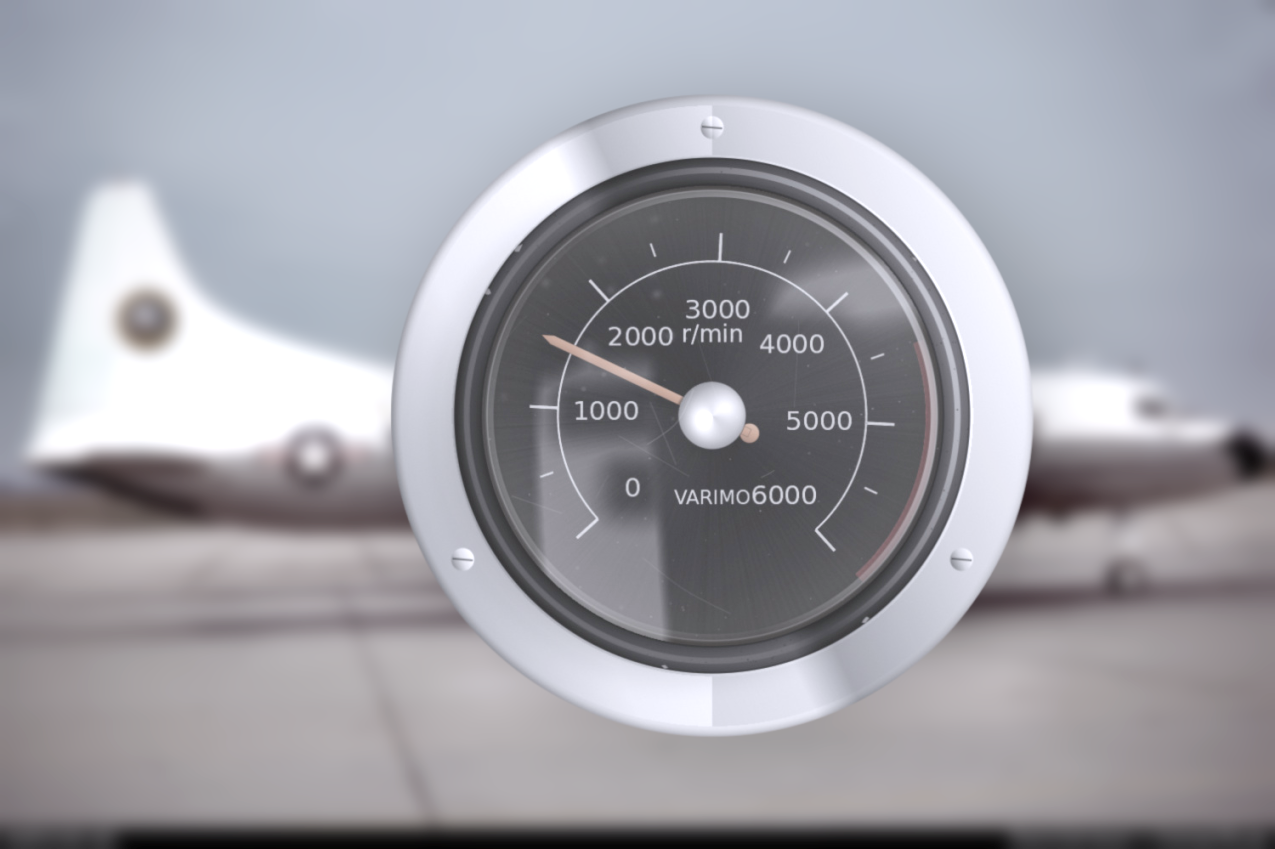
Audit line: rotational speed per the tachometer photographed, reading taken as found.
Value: 1500 rpm
